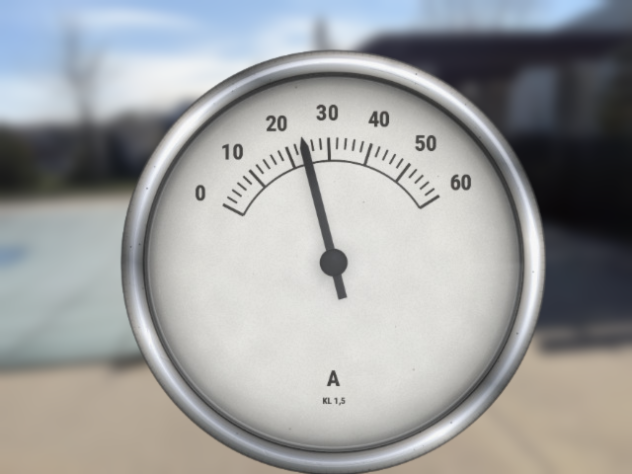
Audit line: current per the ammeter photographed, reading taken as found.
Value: 24 A
